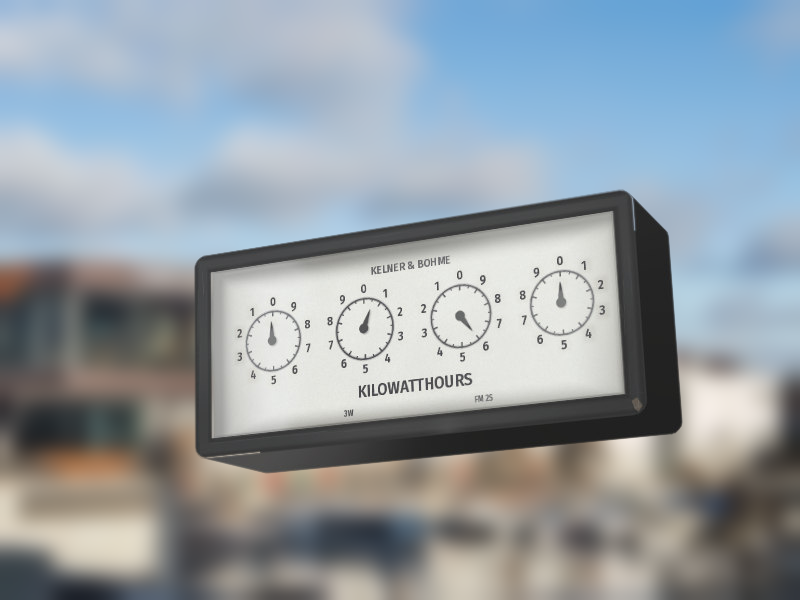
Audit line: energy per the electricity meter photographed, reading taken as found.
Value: 60 kWh
